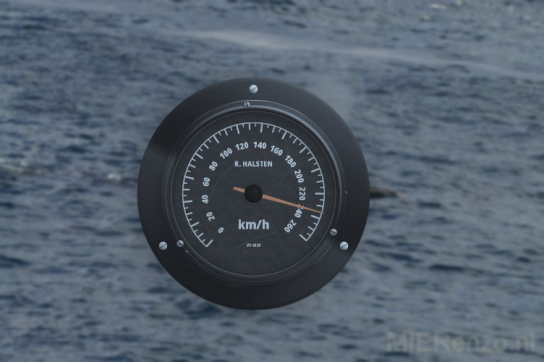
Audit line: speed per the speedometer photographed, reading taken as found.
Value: 235 km/h
